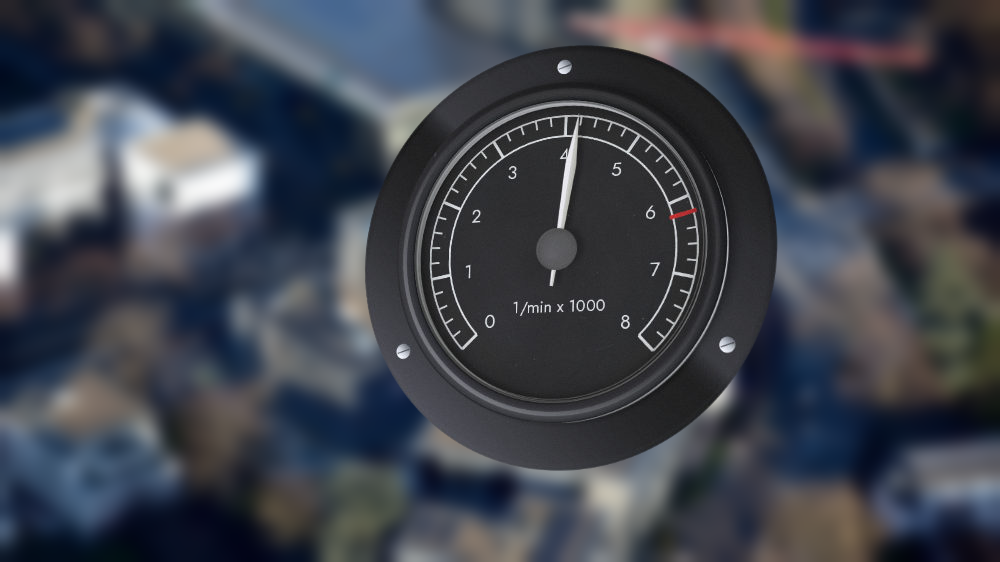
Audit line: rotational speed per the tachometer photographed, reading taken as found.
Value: 4200 rpm
